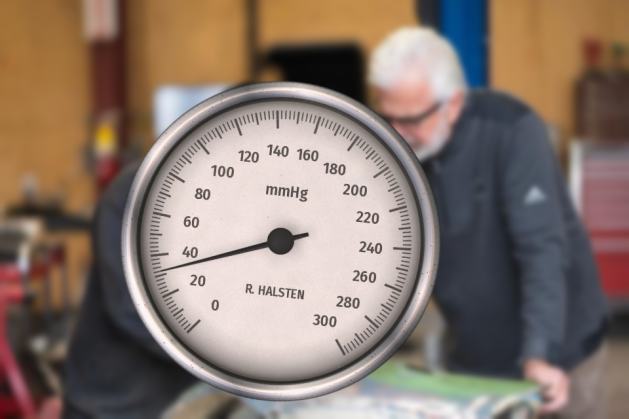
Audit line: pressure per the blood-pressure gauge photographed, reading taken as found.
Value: 32 mmHg
